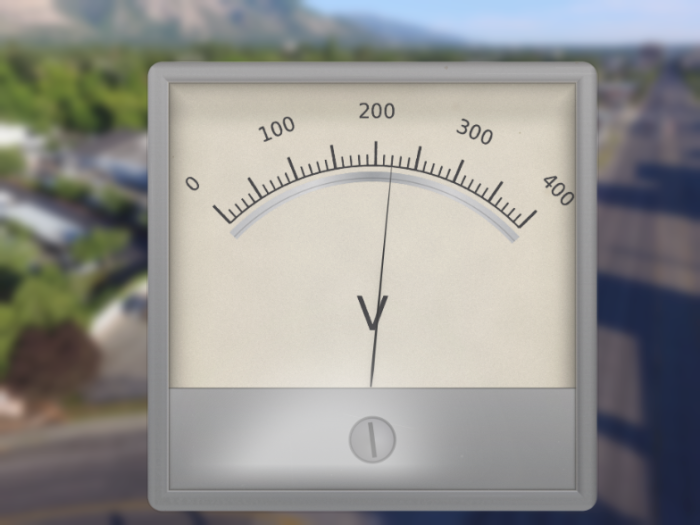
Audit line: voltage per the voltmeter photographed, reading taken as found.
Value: 220 V
